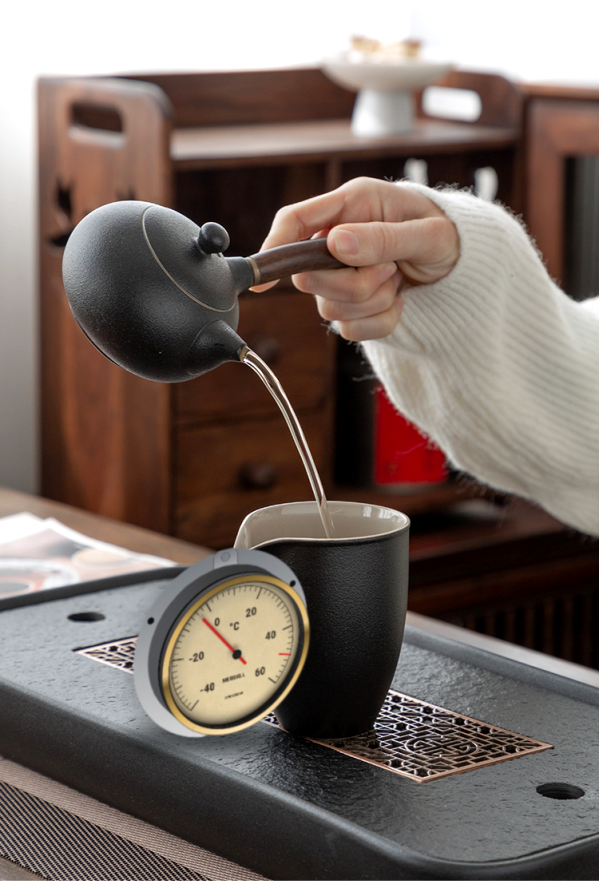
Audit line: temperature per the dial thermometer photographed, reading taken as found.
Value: -4 °C
